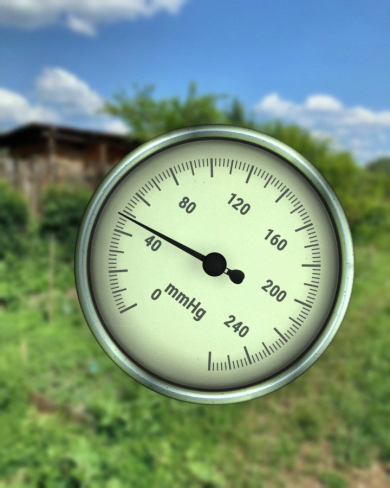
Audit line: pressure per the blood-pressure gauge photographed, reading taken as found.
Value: 48 mmHg
